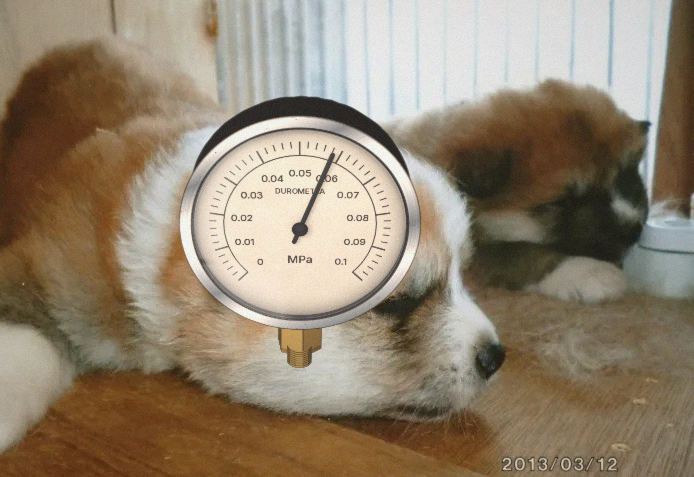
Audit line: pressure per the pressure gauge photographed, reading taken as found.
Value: 0.058 MPa
